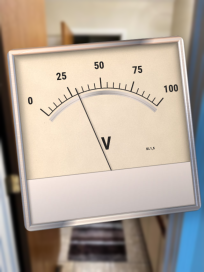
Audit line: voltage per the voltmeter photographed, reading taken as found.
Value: 30 V
